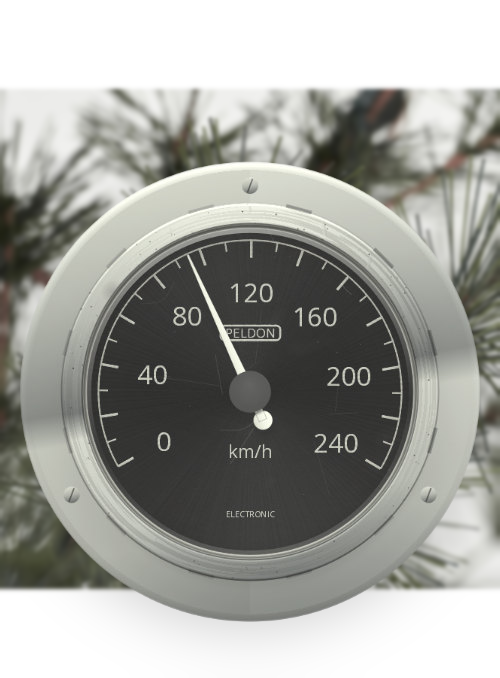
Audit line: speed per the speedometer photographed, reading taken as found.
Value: 95 km/h
